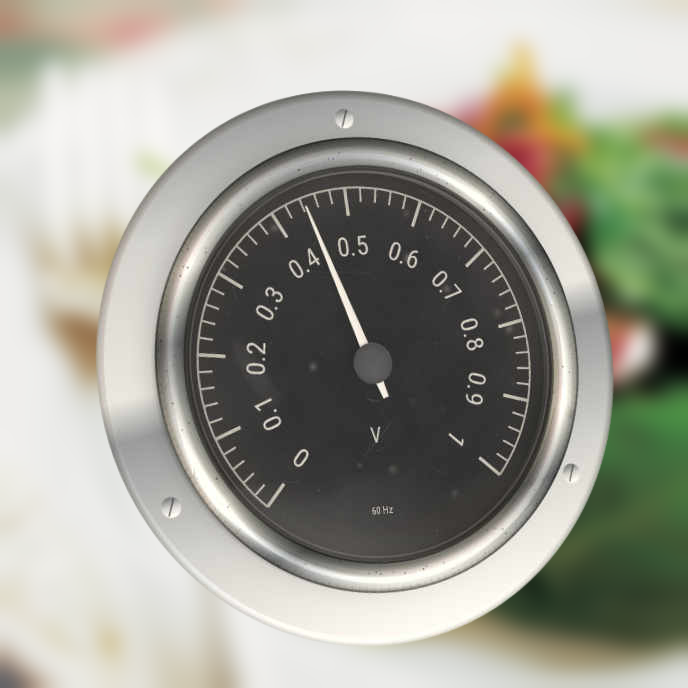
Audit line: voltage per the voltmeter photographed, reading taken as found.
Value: 0.44 V
